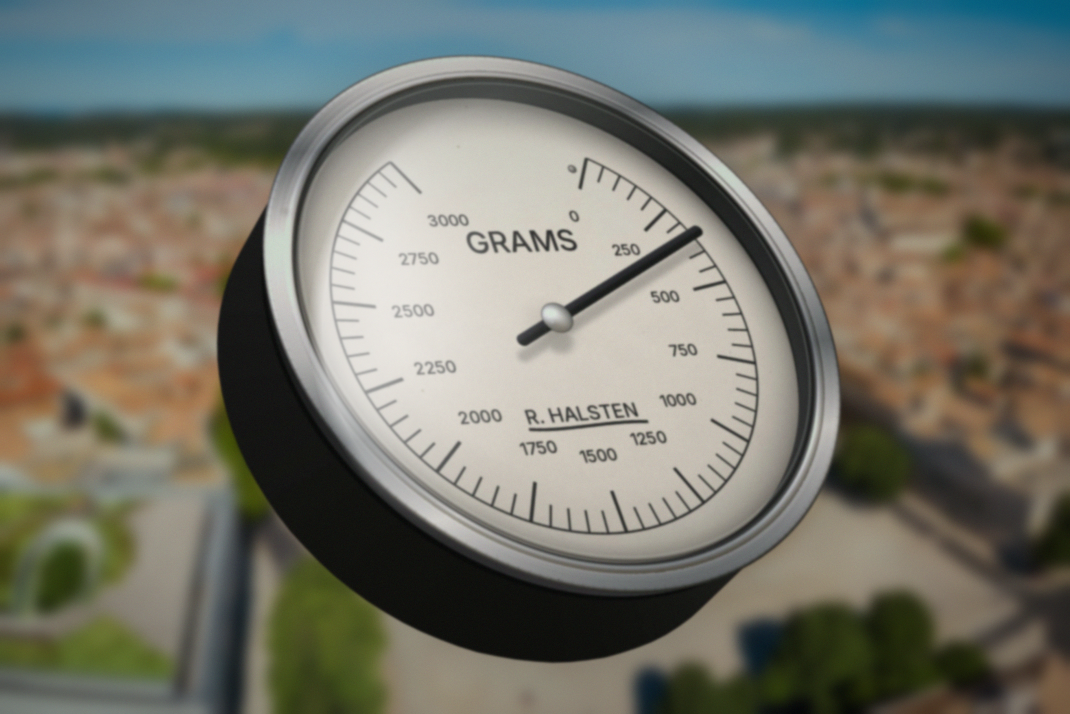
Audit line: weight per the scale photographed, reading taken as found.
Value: 350 g
